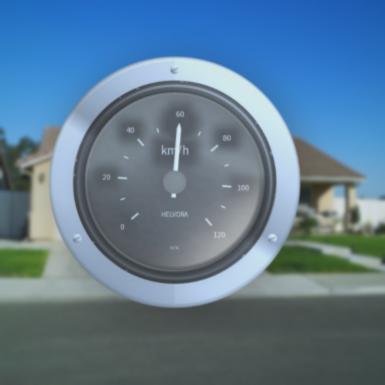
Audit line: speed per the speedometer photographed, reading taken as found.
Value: 60 km/h
